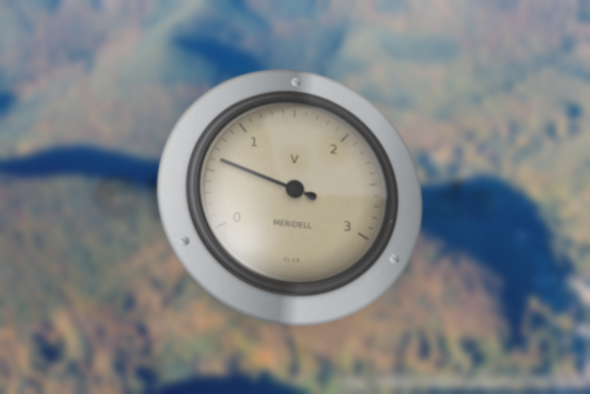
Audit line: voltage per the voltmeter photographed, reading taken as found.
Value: 0.6 V
